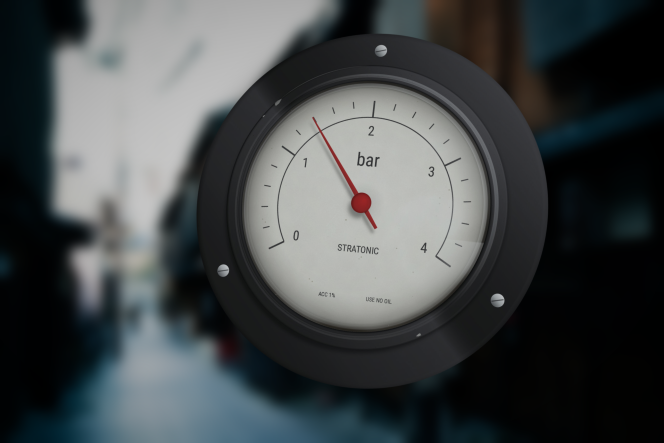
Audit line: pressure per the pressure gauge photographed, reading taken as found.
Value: 1.4 bar
